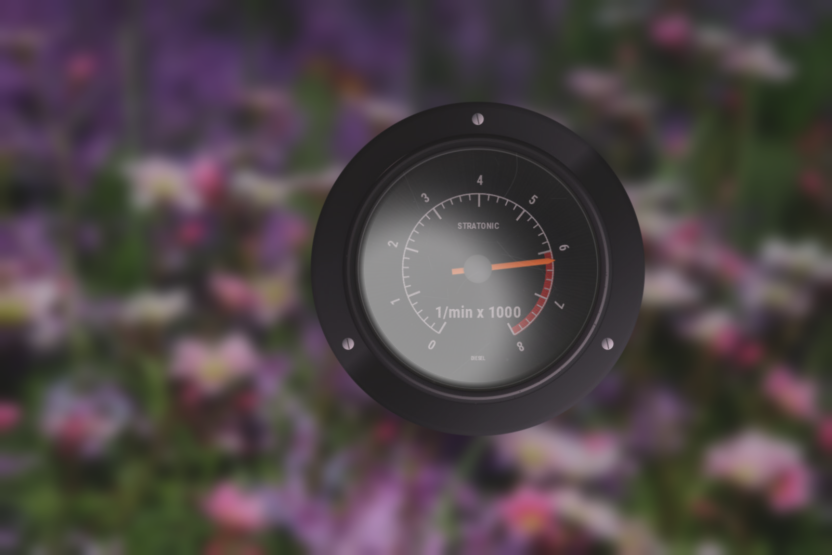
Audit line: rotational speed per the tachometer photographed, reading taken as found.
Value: 6200 rpm
